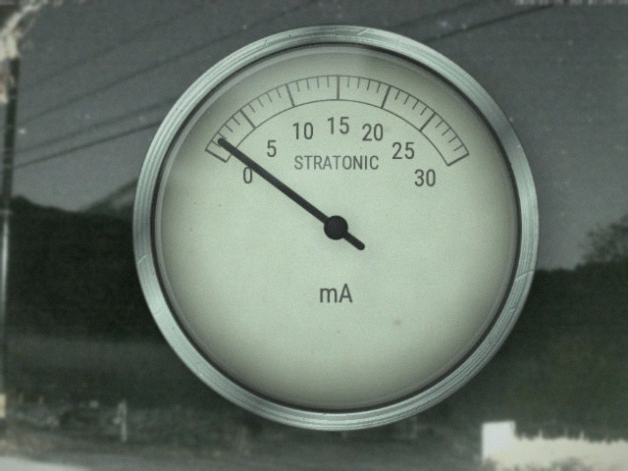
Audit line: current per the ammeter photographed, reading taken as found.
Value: 1.5 mA
